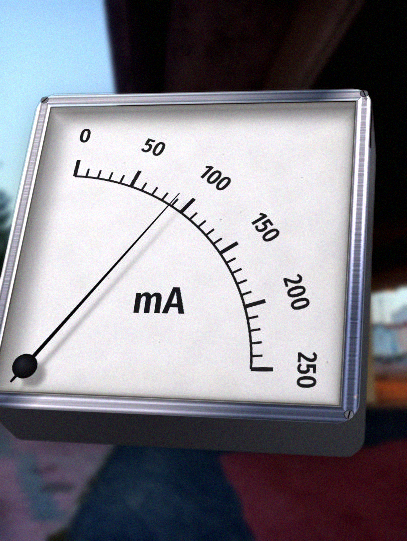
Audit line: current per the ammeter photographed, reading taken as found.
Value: 90 mA
